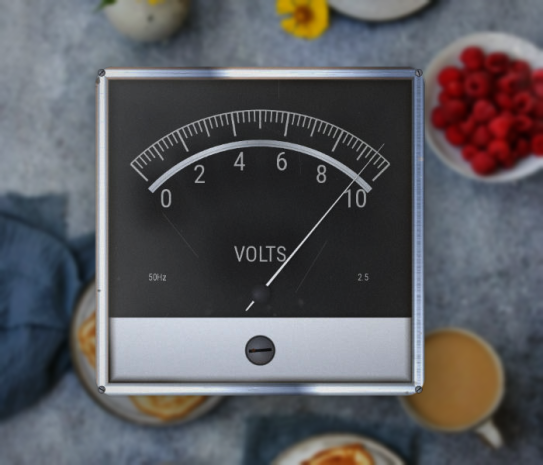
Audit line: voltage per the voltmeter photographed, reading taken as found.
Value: 9.4 V
